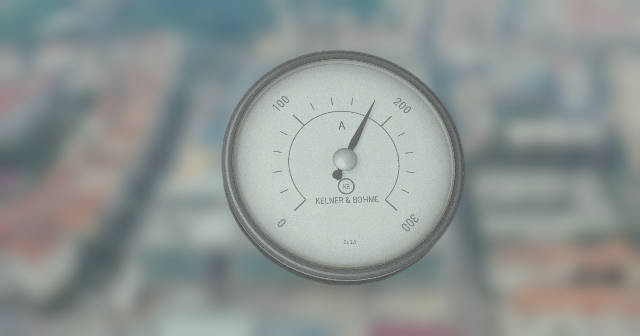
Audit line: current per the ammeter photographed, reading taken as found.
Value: 180 A
